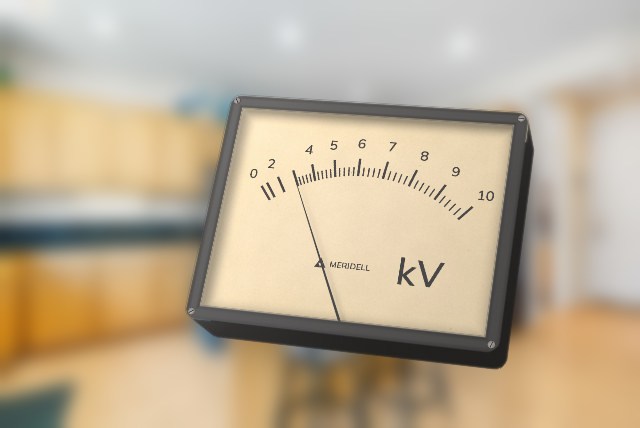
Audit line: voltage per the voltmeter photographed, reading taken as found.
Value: 3 kV
